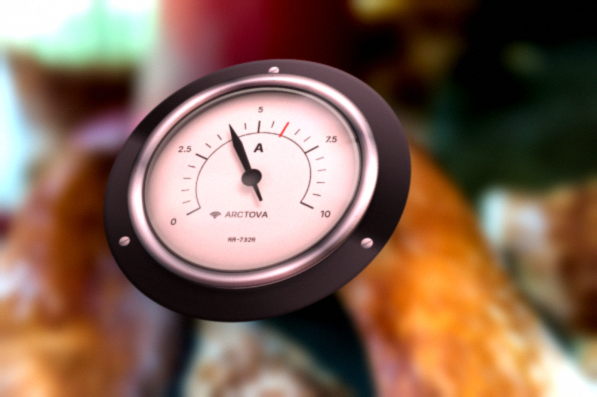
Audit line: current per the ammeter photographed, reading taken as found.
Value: 4 A
